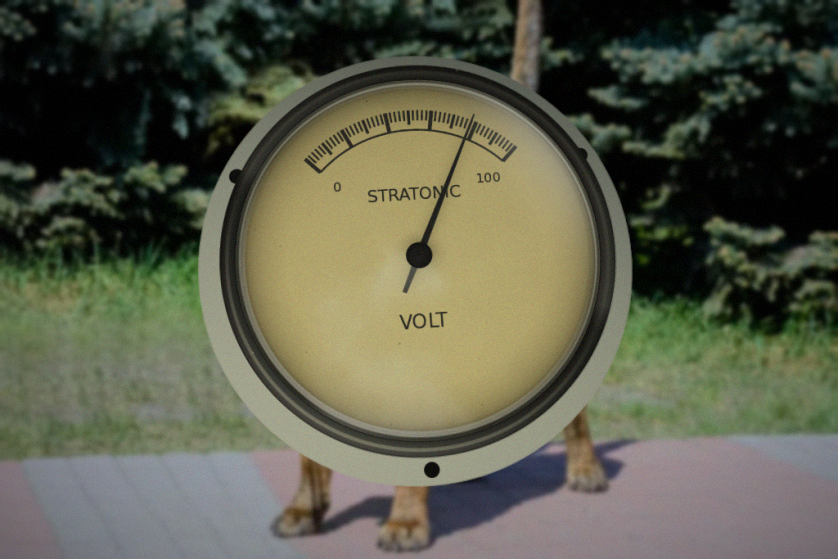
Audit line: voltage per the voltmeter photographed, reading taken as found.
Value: 78 V
